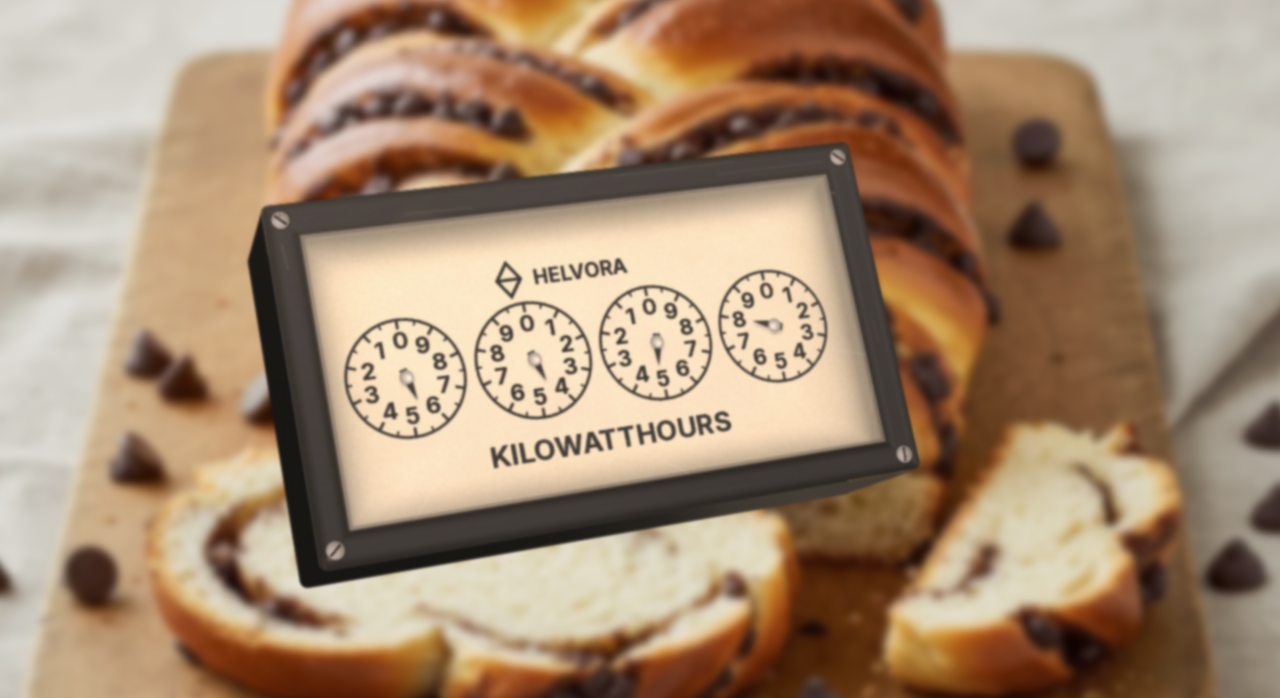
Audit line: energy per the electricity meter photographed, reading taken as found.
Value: 5448 kWh
